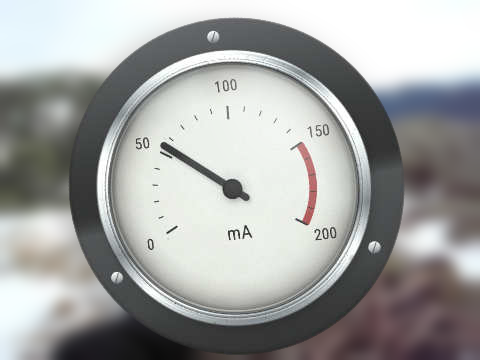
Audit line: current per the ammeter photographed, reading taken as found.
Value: 55 mA
